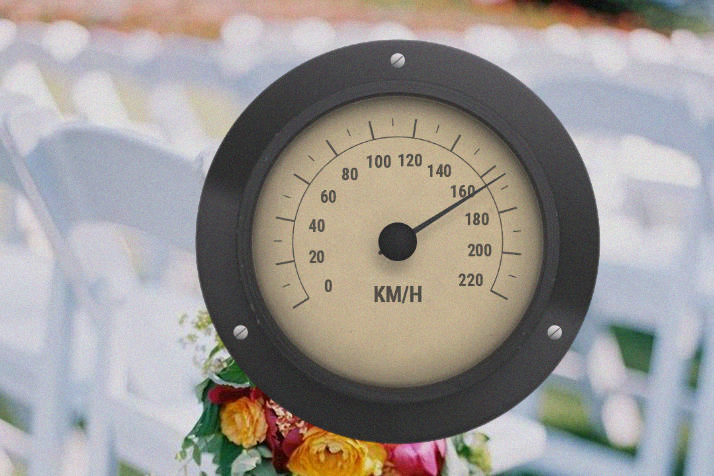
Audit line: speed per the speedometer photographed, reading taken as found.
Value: 165 km/h
